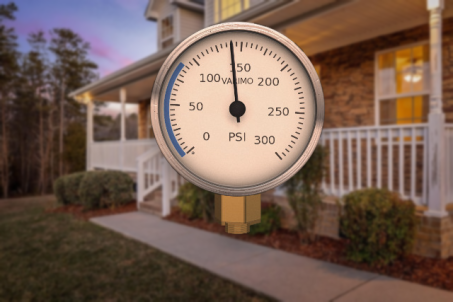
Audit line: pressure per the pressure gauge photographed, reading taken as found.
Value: 140 psi
